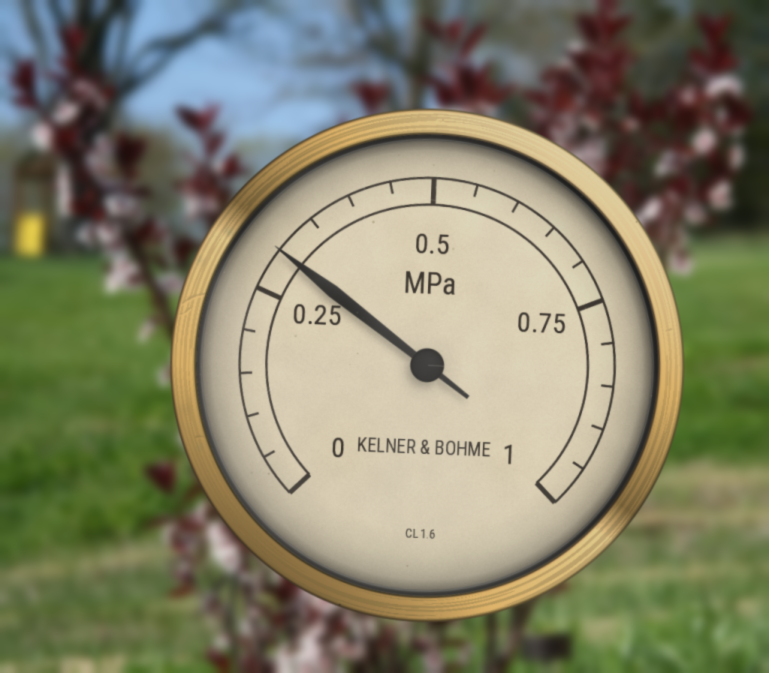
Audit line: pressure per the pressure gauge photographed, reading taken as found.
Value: 0.3 MPa
